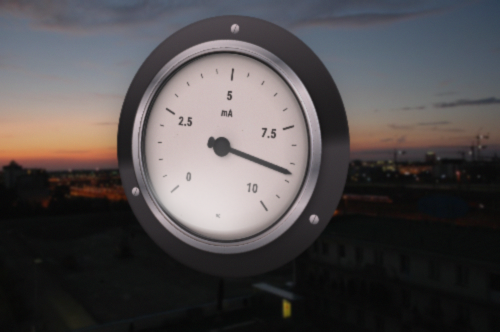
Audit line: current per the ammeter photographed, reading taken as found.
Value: 8.75 mA
